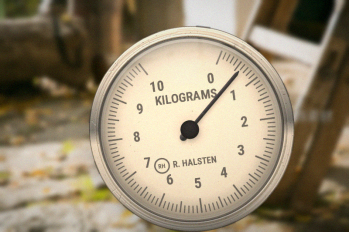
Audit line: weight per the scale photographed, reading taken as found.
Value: 0.6 kg
